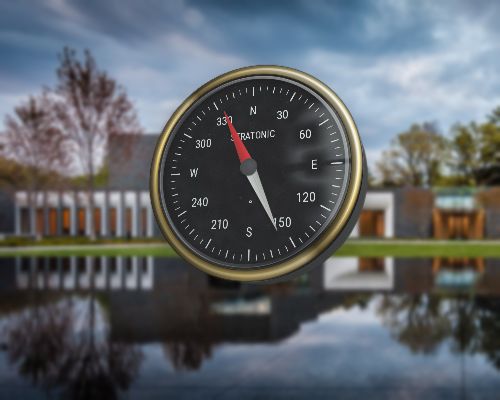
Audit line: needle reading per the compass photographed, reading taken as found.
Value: 335 °
